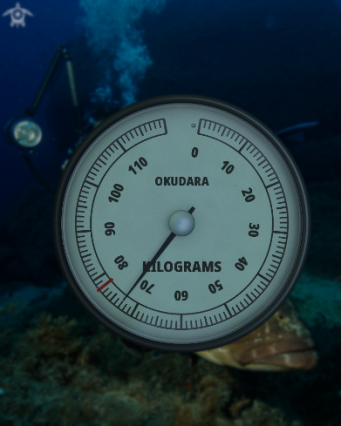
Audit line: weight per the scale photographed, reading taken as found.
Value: 73 kg
